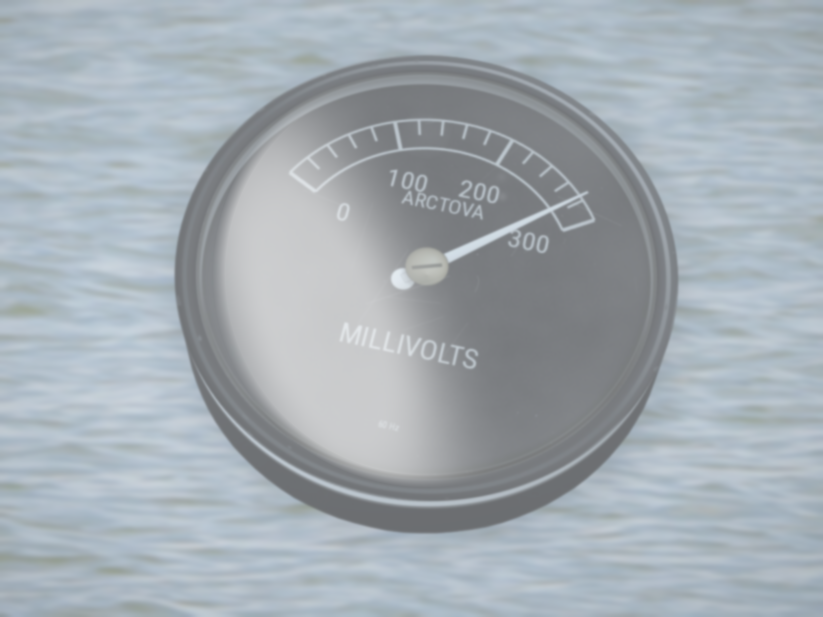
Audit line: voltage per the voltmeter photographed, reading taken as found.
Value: 280 mV
